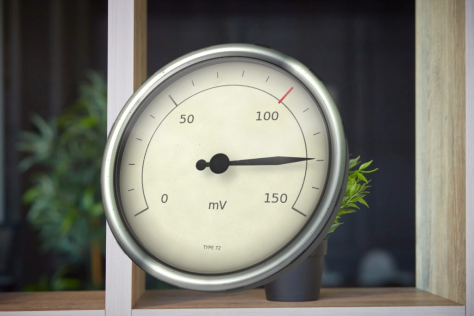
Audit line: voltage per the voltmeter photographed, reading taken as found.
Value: 130 mV
